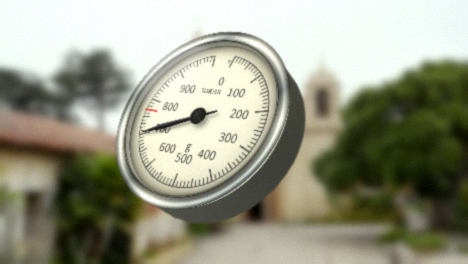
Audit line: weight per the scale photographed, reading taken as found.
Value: 700 g
